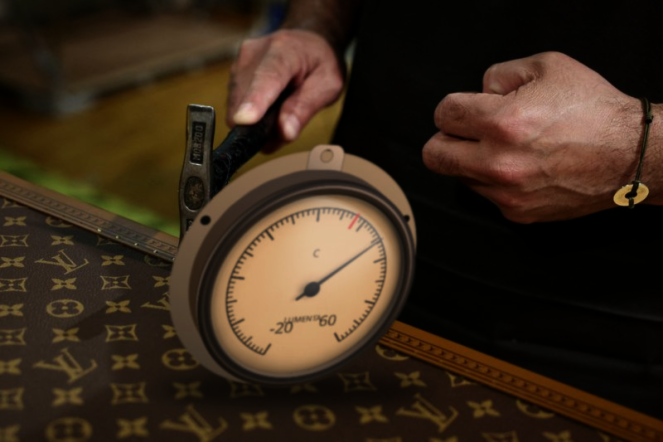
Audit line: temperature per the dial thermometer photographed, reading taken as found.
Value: 35 °C
